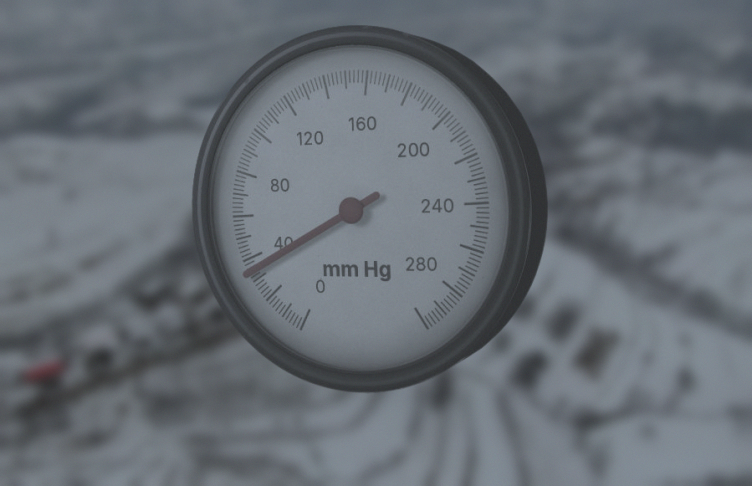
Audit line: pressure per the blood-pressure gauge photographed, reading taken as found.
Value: 34 mmHg
